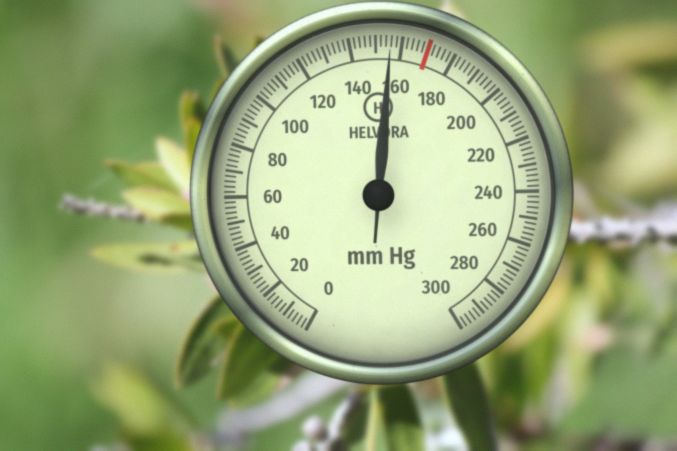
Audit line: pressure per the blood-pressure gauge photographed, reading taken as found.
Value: 156 mmHg
